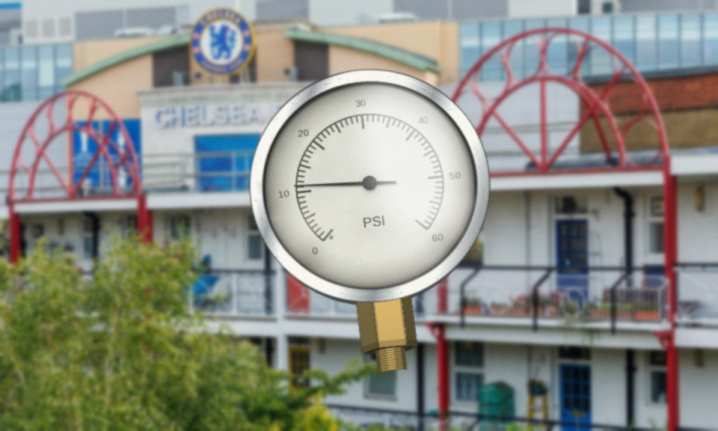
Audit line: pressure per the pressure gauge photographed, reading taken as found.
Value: 11 psi
